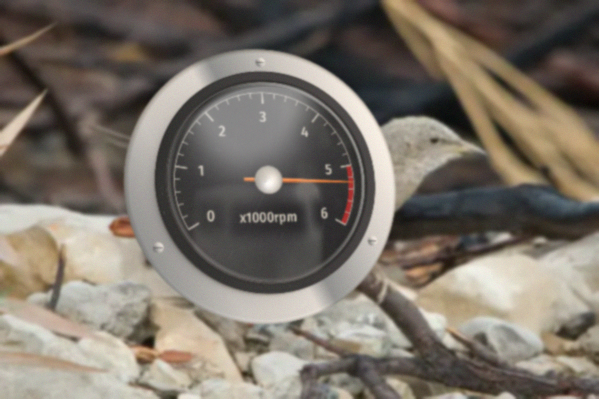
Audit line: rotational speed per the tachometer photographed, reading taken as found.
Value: 5300 rpm
